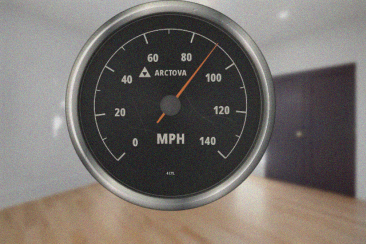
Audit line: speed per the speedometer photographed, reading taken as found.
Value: 90 mph
